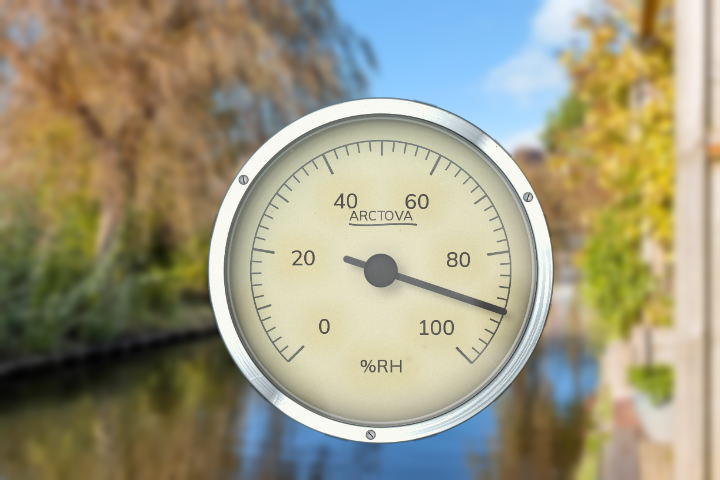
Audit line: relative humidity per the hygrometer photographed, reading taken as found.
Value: 90 %
